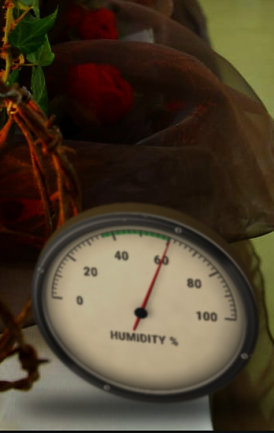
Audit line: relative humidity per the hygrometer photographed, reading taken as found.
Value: 60 %
